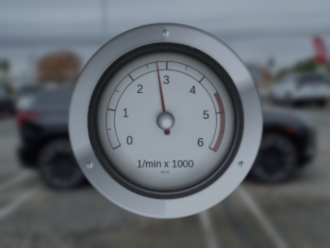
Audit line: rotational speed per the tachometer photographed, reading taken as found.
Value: 2750 rpm
